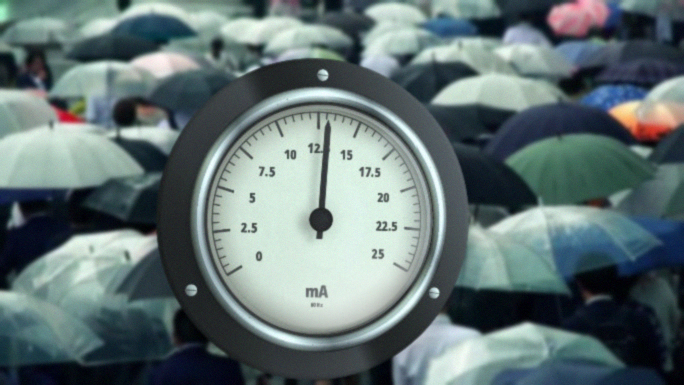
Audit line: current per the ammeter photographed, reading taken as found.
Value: 13 mA
